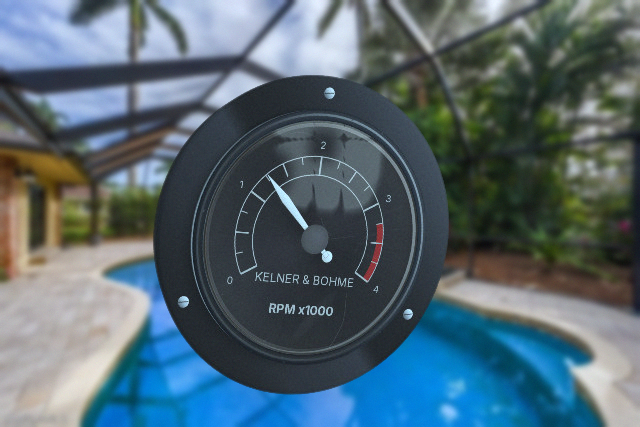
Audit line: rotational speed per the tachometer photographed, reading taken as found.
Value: 1250 rpm
